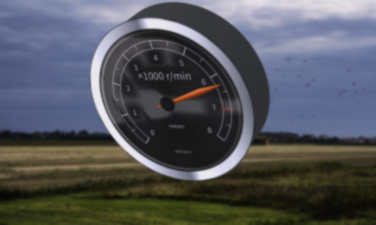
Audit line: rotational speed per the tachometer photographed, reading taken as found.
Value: 6250 rpm
